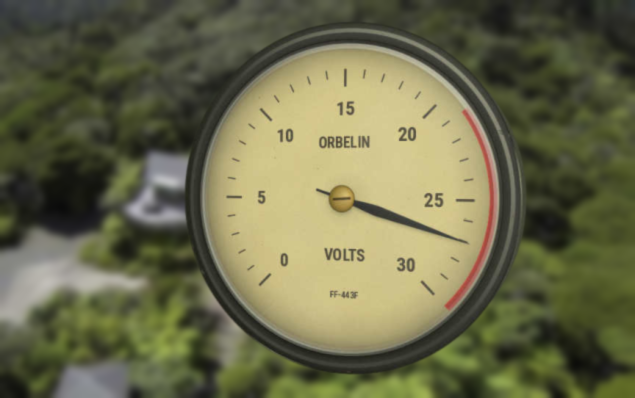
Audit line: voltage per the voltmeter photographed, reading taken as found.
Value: 27 V
